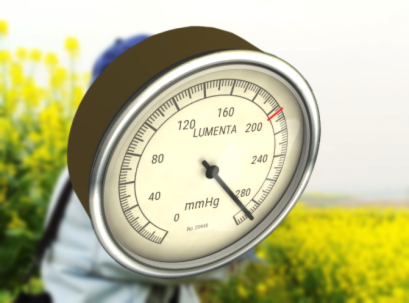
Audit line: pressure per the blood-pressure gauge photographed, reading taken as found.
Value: 290 mmHg
